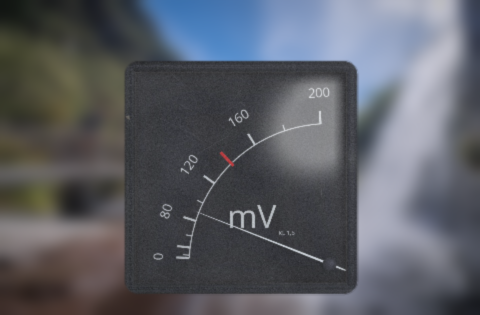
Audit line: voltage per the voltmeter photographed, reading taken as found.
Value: 90 mV
